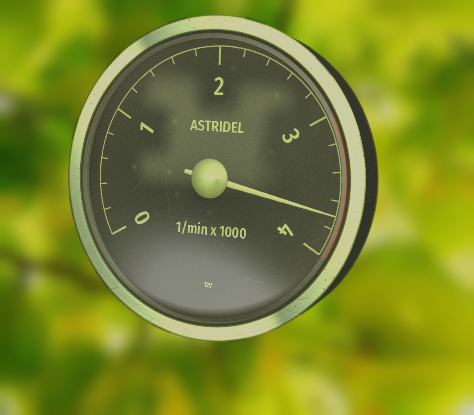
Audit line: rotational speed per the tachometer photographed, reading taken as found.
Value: 3700 rpm
